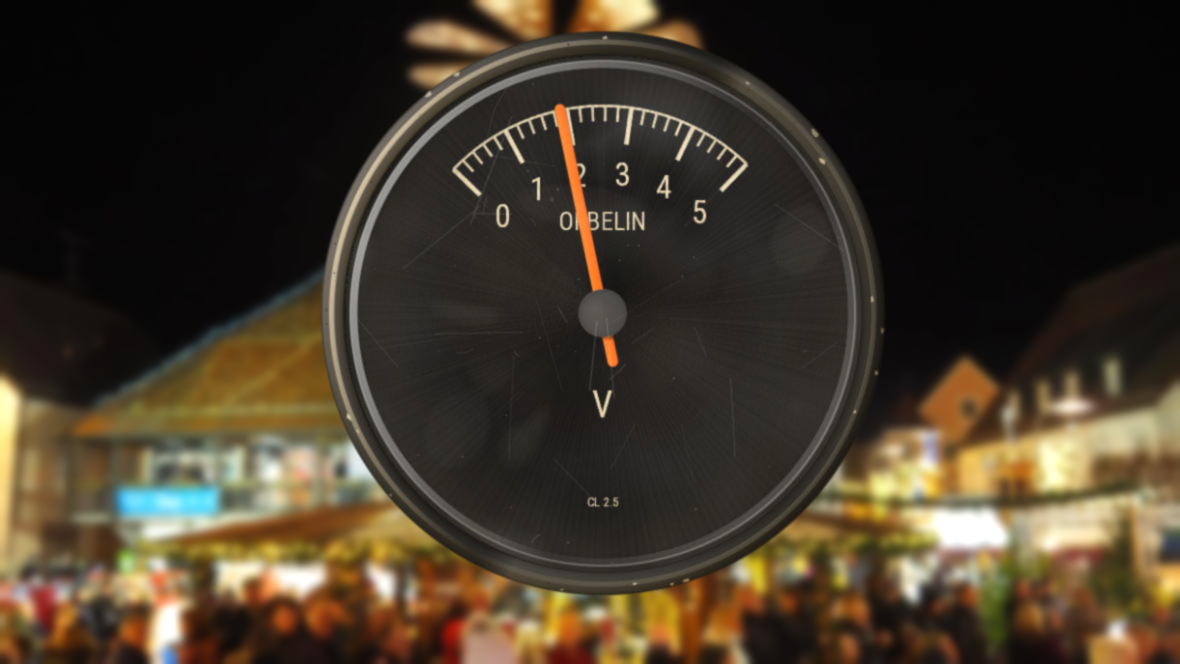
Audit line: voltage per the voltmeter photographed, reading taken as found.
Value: 1.9 V
